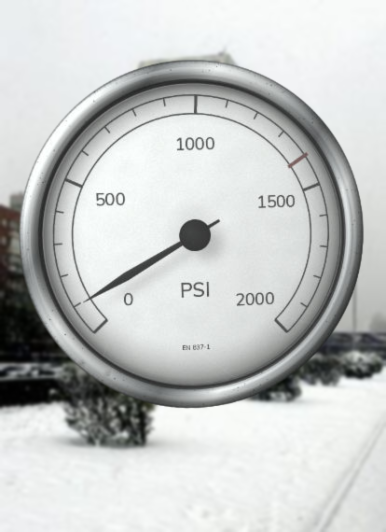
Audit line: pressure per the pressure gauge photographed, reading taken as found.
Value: 100 psi
